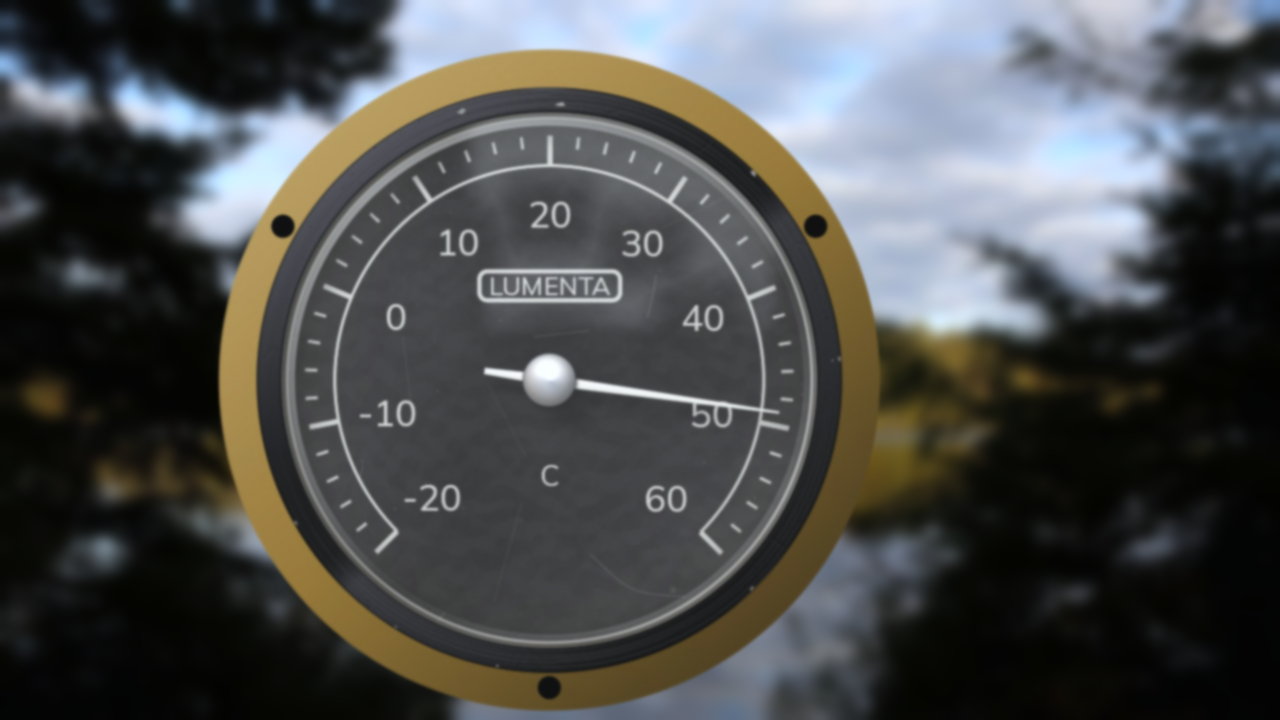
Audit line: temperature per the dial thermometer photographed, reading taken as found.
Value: 49 °C
